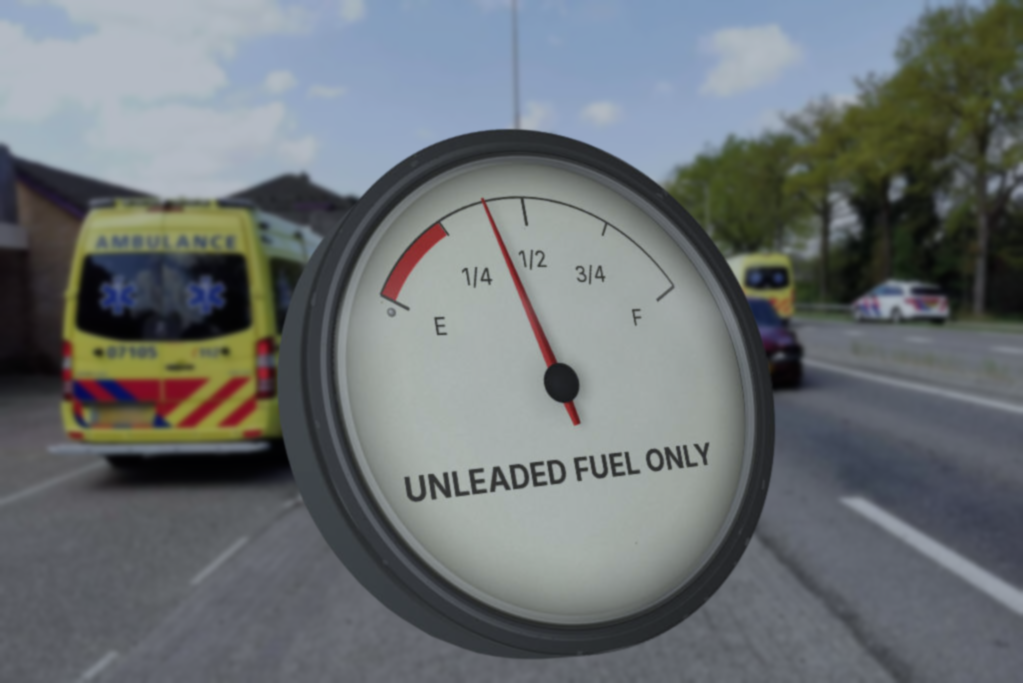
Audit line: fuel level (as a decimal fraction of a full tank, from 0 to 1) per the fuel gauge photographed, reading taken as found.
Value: 0.375
